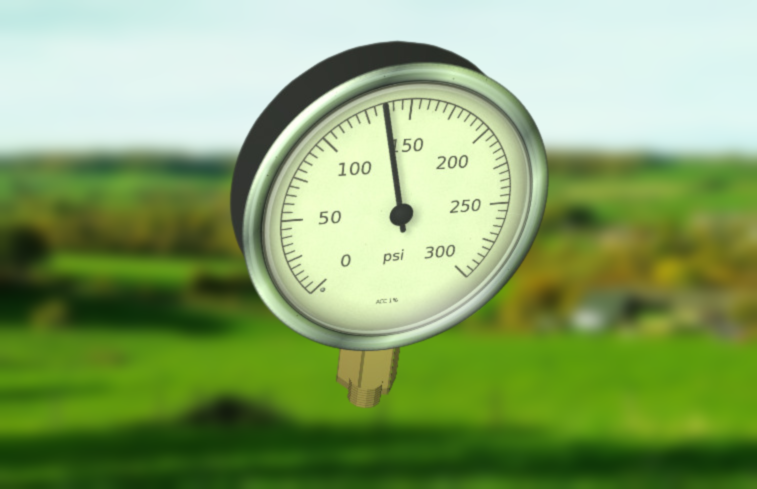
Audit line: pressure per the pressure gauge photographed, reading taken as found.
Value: 135 psi
